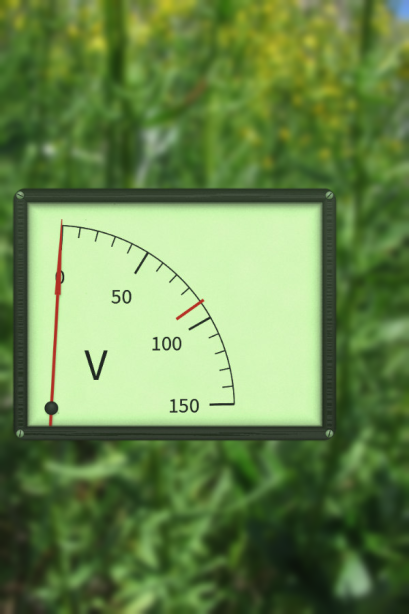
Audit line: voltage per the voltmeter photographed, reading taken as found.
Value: 0 V
